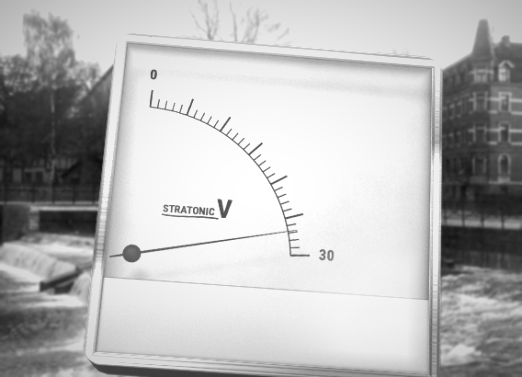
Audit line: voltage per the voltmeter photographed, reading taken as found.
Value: 27 V
